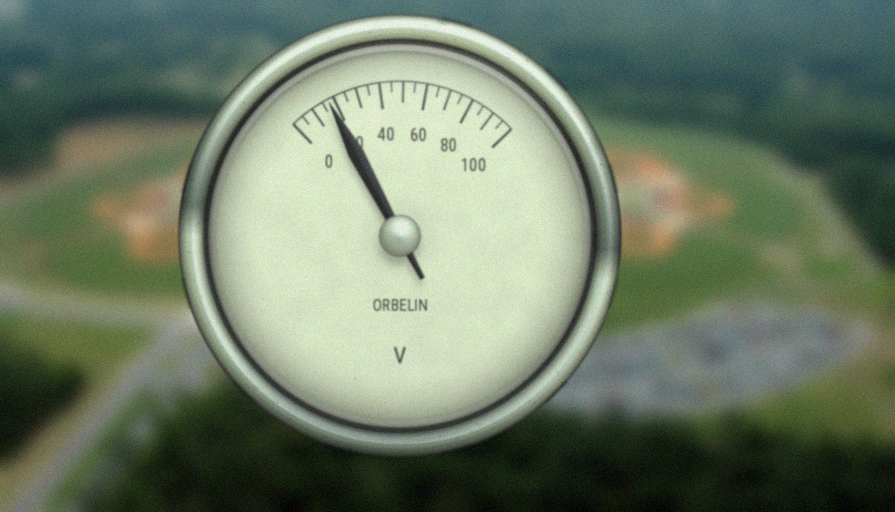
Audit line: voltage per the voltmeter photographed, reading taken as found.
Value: 17.5 V
